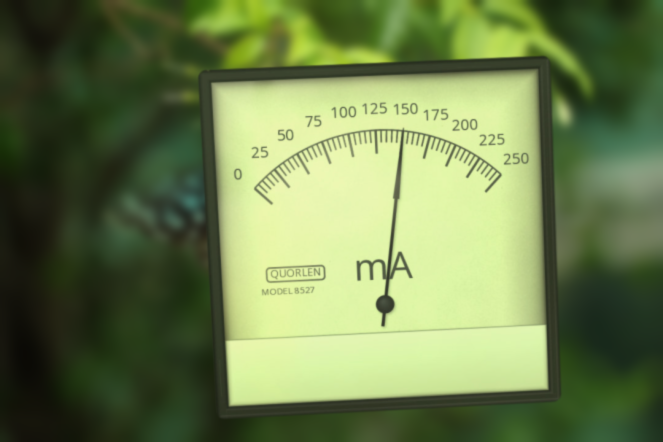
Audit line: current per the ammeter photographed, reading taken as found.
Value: 150 mA
